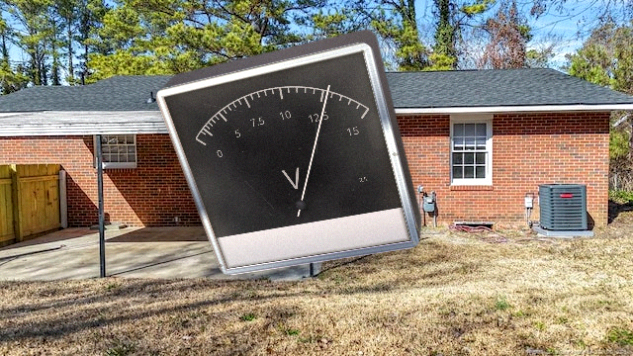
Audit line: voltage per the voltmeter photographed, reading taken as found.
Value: 12.75 V
